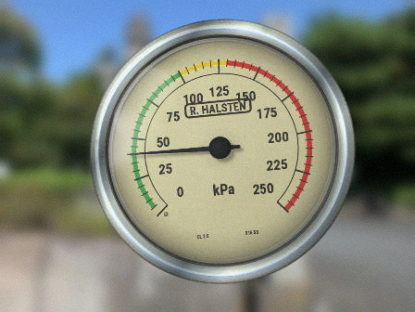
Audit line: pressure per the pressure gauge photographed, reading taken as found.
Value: 40 kPa
